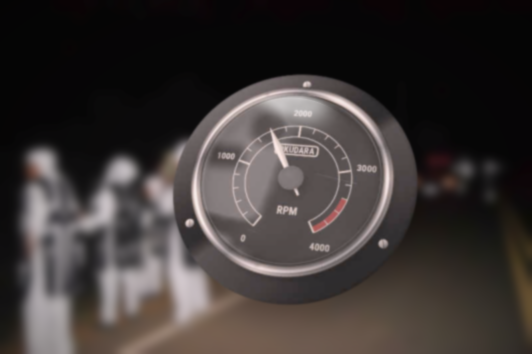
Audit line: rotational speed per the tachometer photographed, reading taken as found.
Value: 1600 rpm
